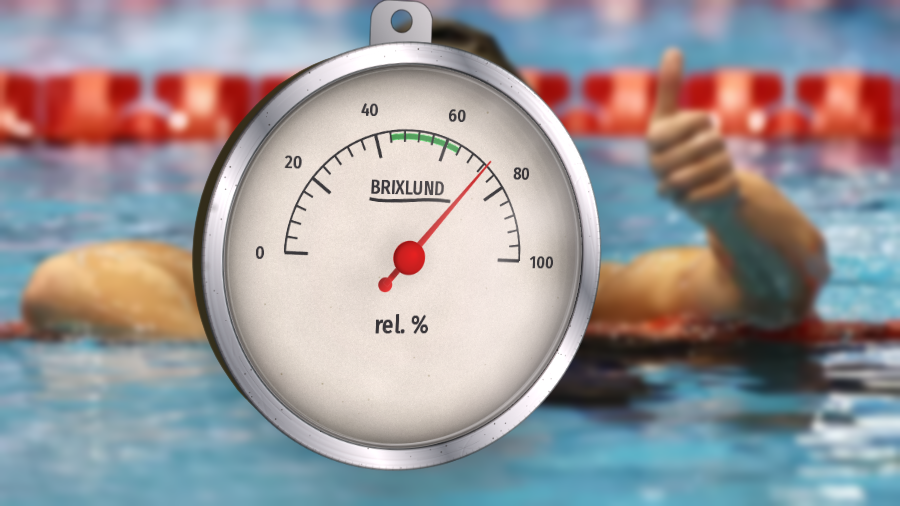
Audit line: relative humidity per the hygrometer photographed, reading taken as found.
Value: 72 %
